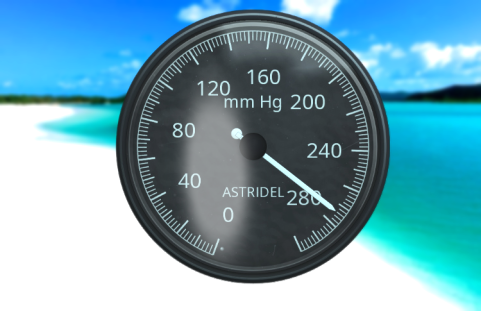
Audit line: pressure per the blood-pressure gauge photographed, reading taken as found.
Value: 274 mmHg
